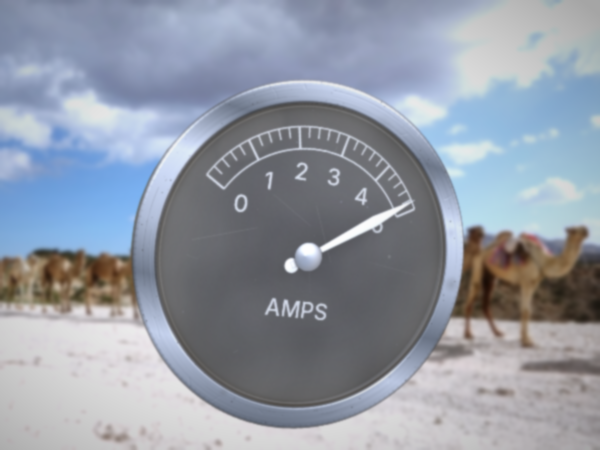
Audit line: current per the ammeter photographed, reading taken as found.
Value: 4.8 A
